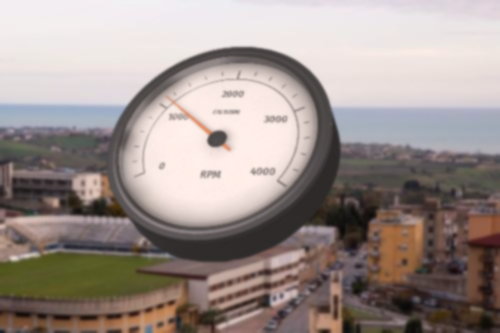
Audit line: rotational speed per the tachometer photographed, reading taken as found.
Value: 1100 rpm
